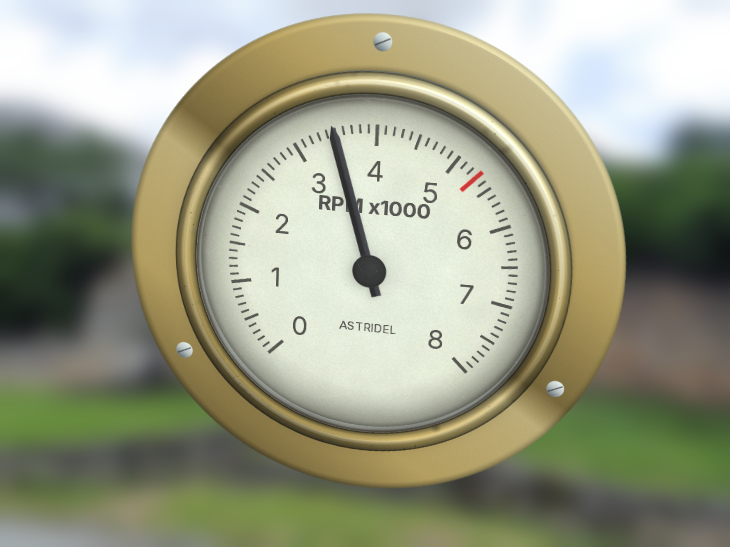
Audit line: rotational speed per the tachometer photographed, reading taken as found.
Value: 3500 rpm
